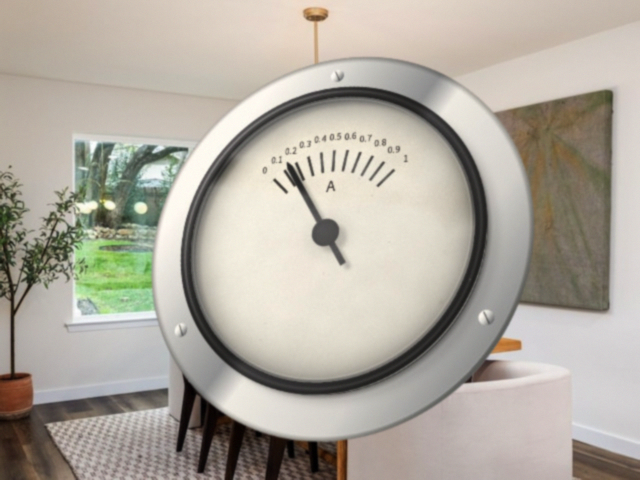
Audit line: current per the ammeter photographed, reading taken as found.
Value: 0.15 A
